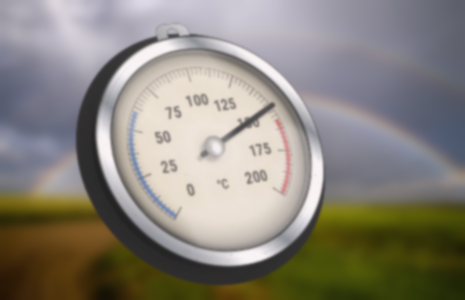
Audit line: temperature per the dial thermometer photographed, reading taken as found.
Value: 150 °C
